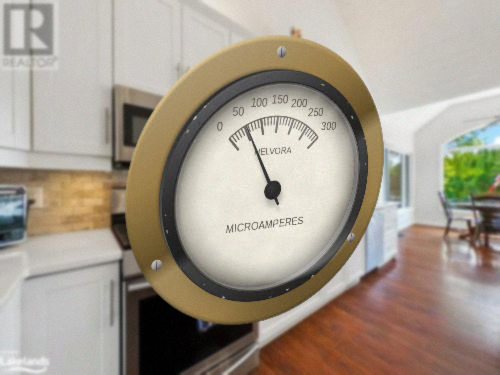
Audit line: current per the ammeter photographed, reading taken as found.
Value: 50 µA
